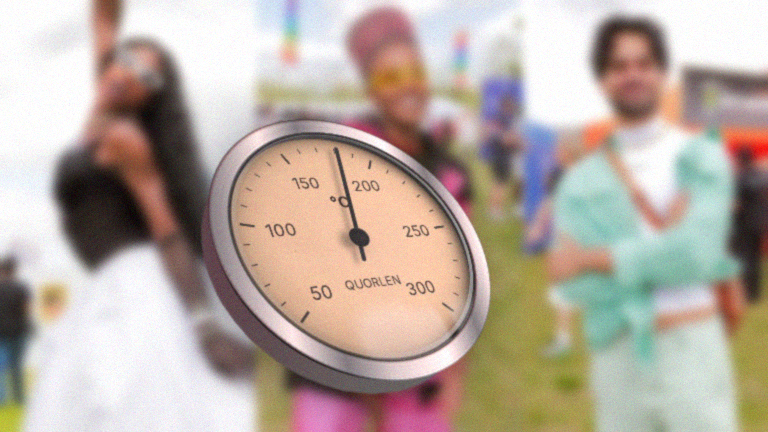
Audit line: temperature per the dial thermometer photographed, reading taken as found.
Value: 180 °C
